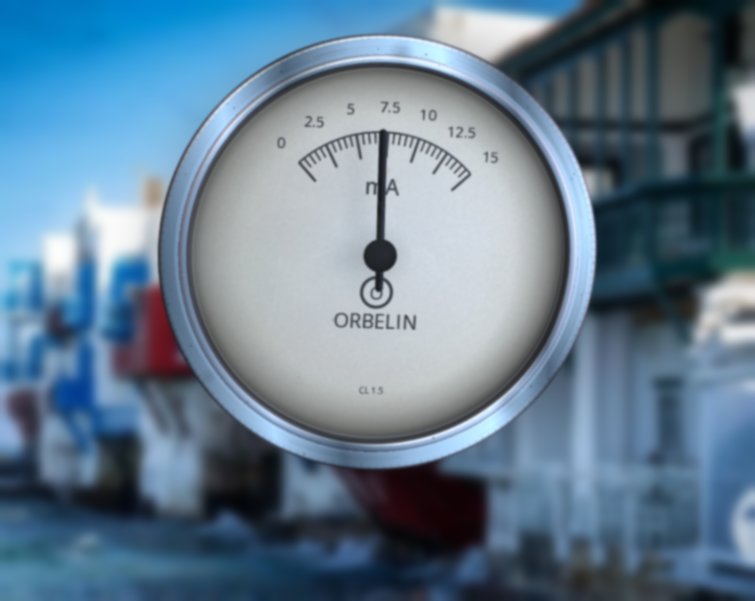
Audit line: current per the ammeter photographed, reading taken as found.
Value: 7 mA
